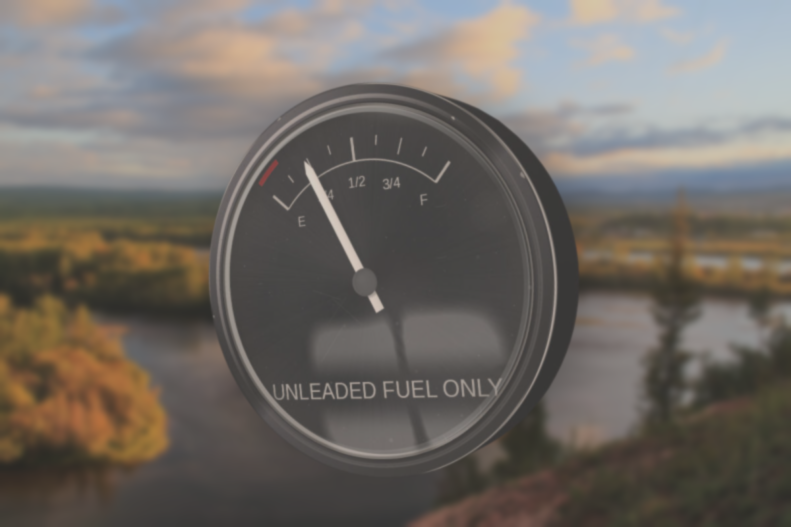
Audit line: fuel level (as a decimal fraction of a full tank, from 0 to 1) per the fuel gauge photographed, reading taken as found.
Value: 0.25
